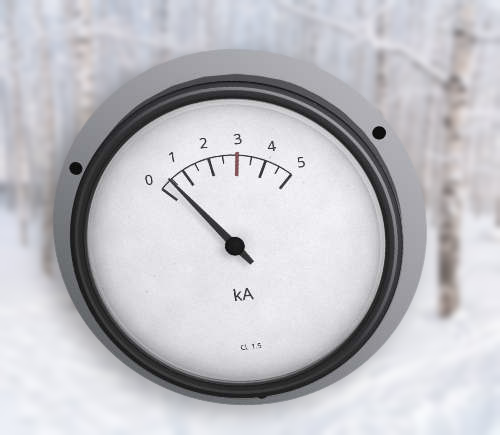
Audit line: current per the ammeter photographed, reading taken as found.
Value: 0.5 kA
